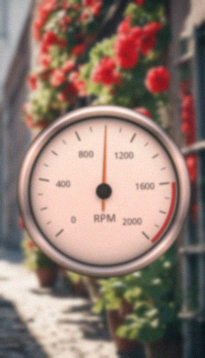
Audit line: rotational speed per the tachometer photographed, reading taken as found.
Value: 1000 rpm
